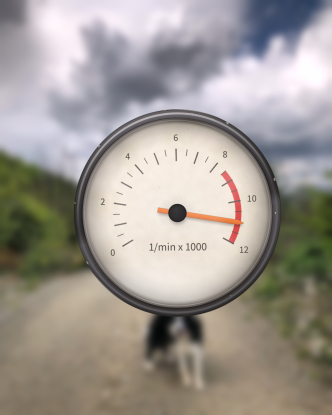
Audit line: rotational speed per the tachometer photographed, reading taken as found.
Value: 11000 rpm
